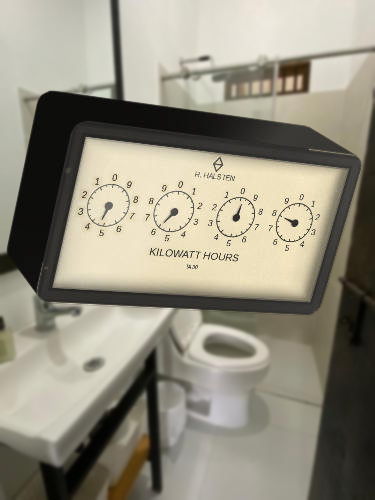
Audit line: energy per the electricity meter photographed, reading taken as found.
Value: 4598 kWh
